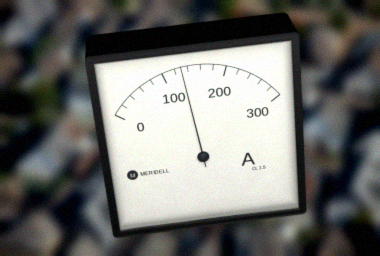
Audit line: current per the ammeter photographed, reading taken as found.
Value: 130 A
